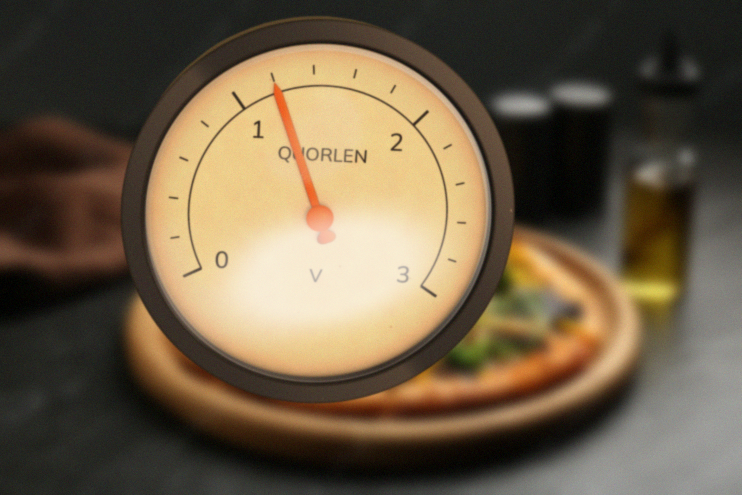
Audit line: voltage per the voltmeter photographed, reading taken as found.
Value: 1.2 V
